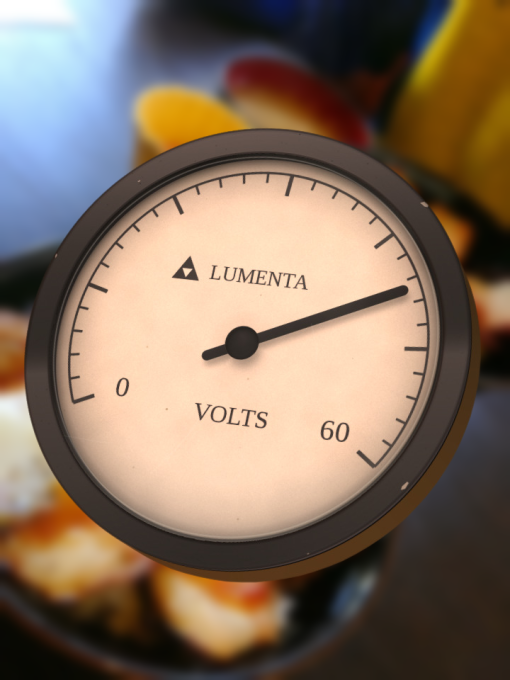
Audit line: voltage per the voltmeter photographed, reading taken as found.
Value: 45 V
